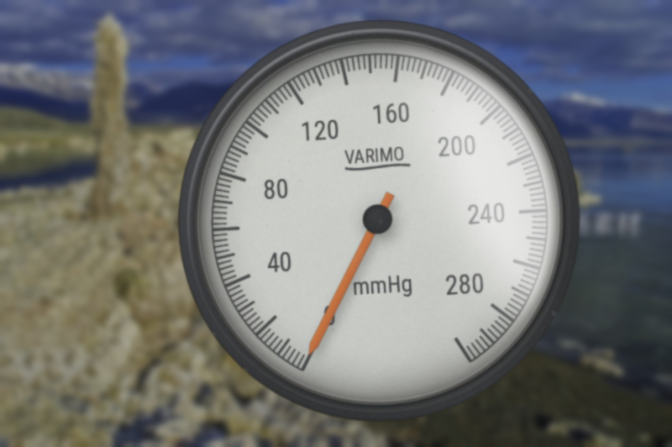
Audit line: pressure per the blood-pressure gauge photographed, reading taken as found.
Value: 0 mmHg
